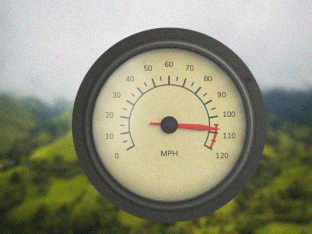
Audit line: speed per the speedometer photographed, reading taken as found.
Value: 107.5 mph
